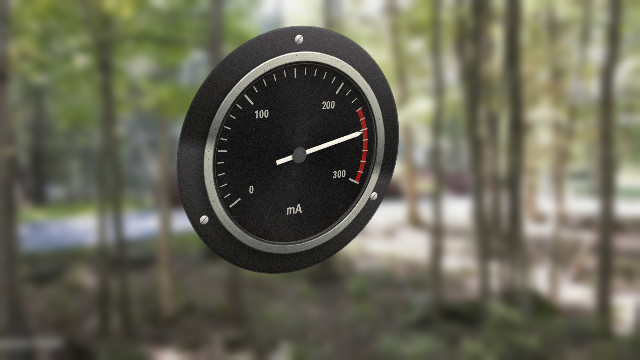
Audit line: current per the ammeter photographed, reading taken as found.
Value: 250 mA
